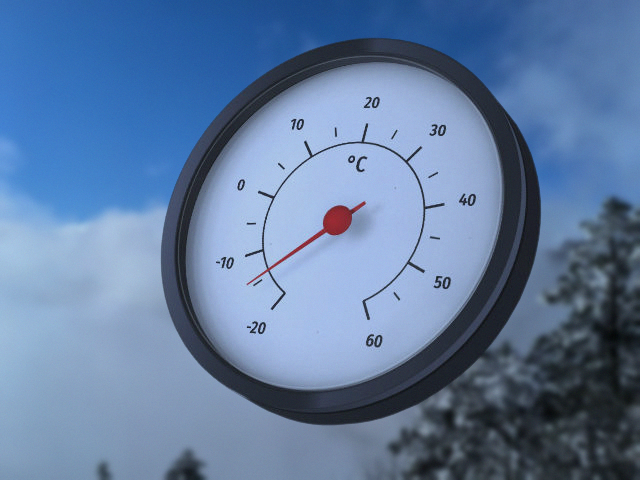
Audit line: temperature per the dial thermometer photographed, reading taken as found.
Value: -15 °C
